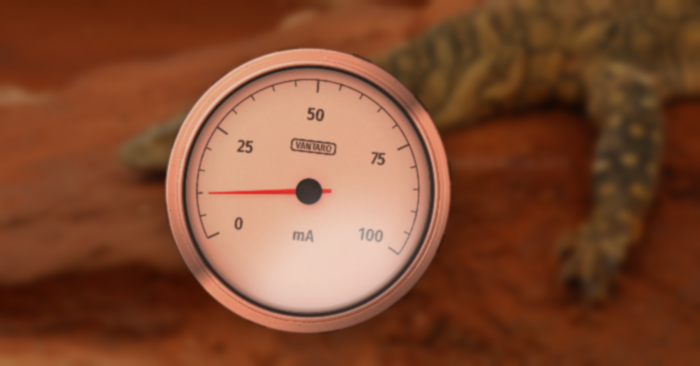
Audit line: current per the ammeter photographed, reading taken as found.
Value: 10 mA
